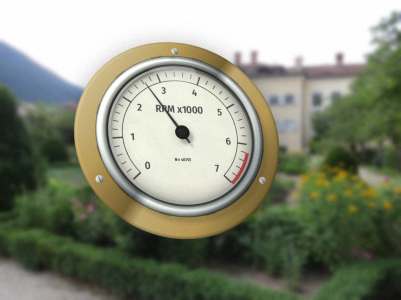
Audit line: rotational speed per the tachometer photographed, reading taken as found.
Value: 2600 rpm
